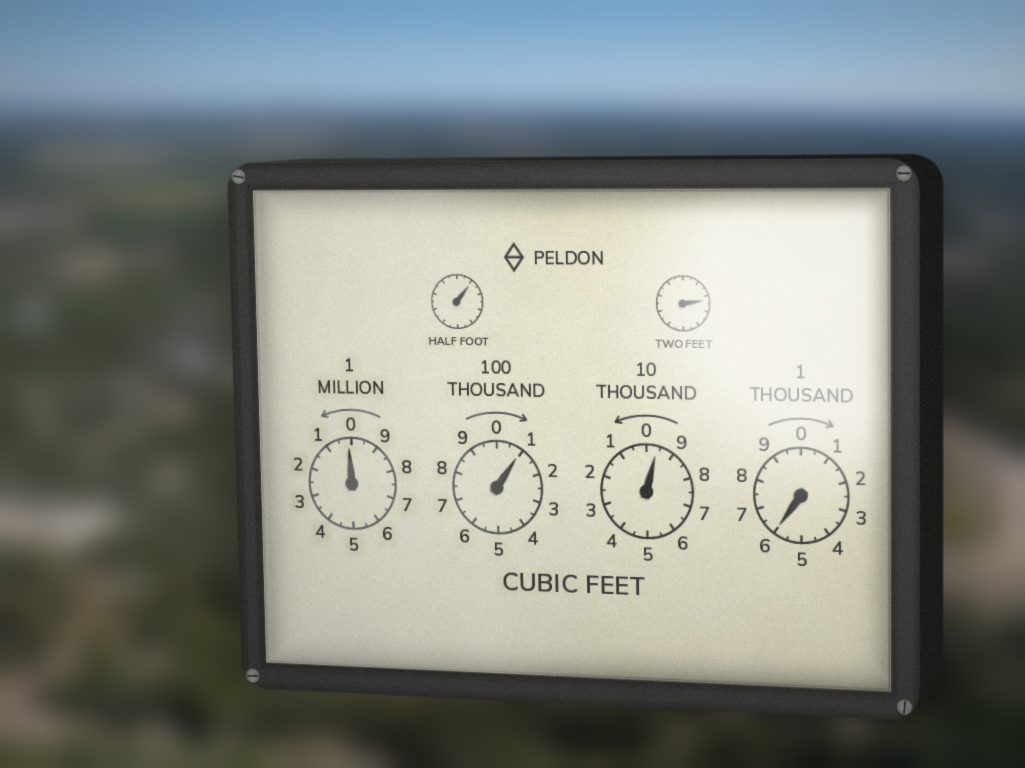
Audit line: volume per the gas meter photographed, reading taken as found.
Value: 9600 ft³
